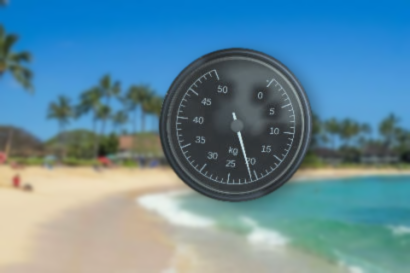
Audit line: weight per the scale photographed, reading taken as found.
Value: 21 kg
